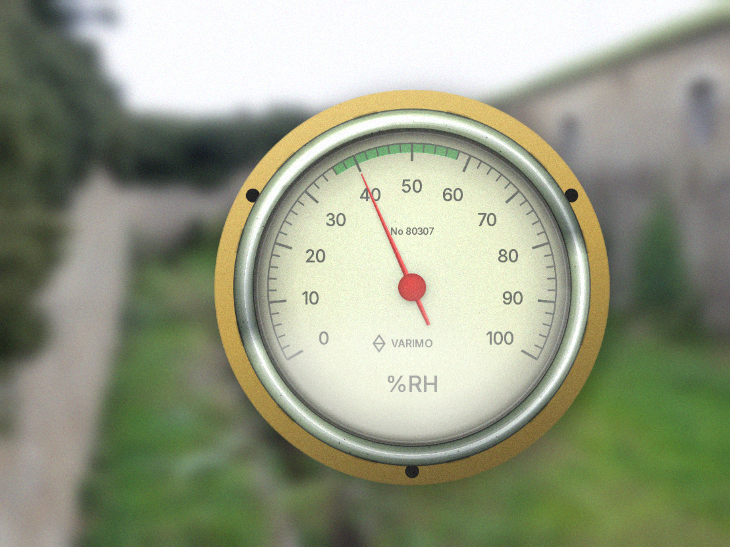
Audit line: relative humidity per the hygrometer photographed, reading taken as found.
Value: 40 %
